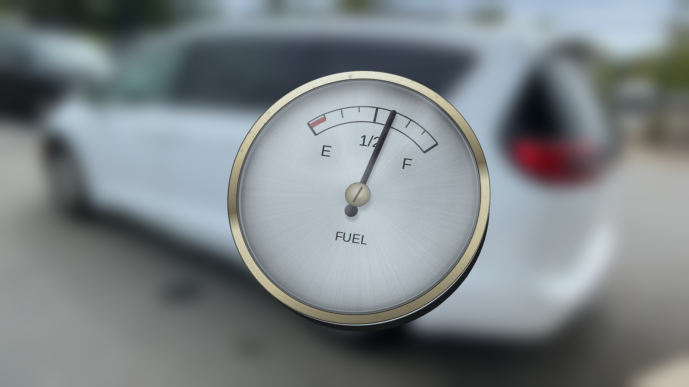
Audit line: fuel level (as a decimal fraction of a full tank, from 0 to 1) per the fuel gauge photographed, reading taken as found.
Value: 0.625
